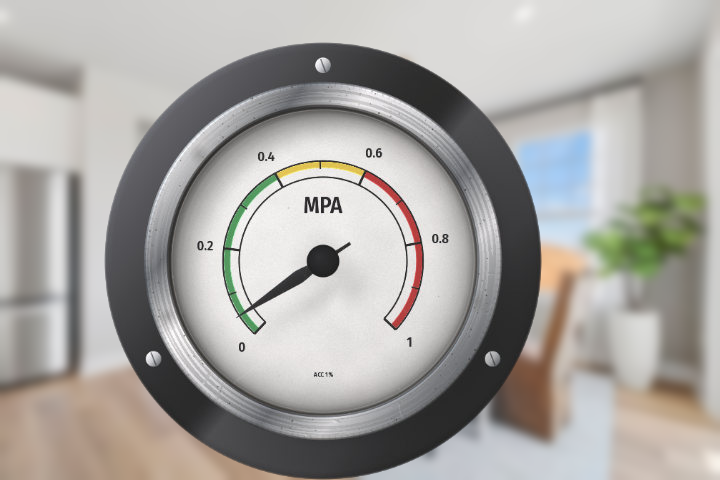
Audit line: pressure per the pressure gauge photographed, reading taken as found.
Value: 0.05 MPa
